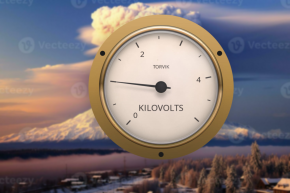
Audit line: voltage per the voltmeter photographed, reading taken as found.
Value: 1 kV
